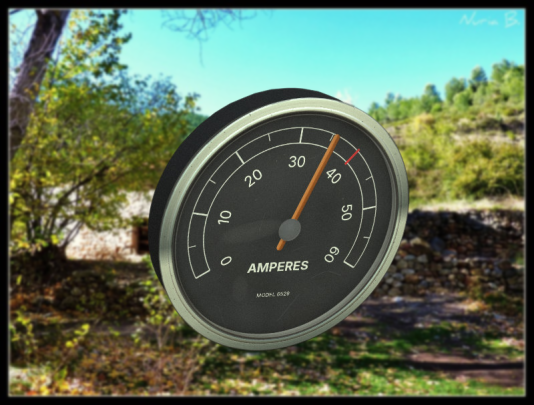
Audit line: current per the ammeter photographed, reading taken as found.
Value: 35 A
